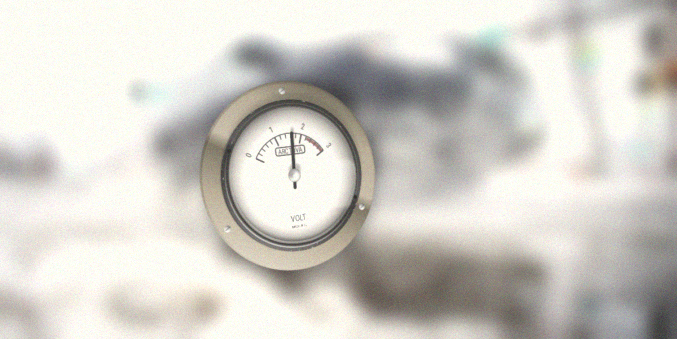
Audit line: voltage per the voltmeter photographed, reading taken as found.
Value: 1.6 V
